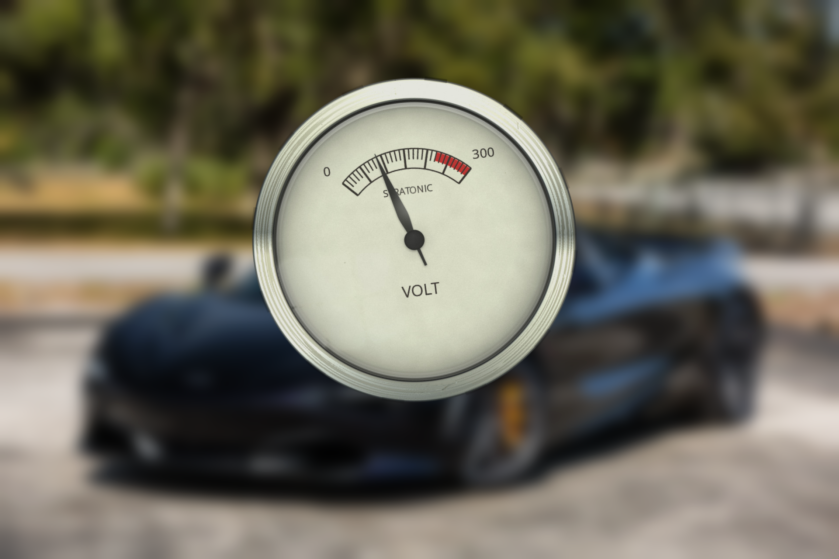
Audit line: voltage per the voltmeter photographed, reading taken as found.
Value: 90 V
